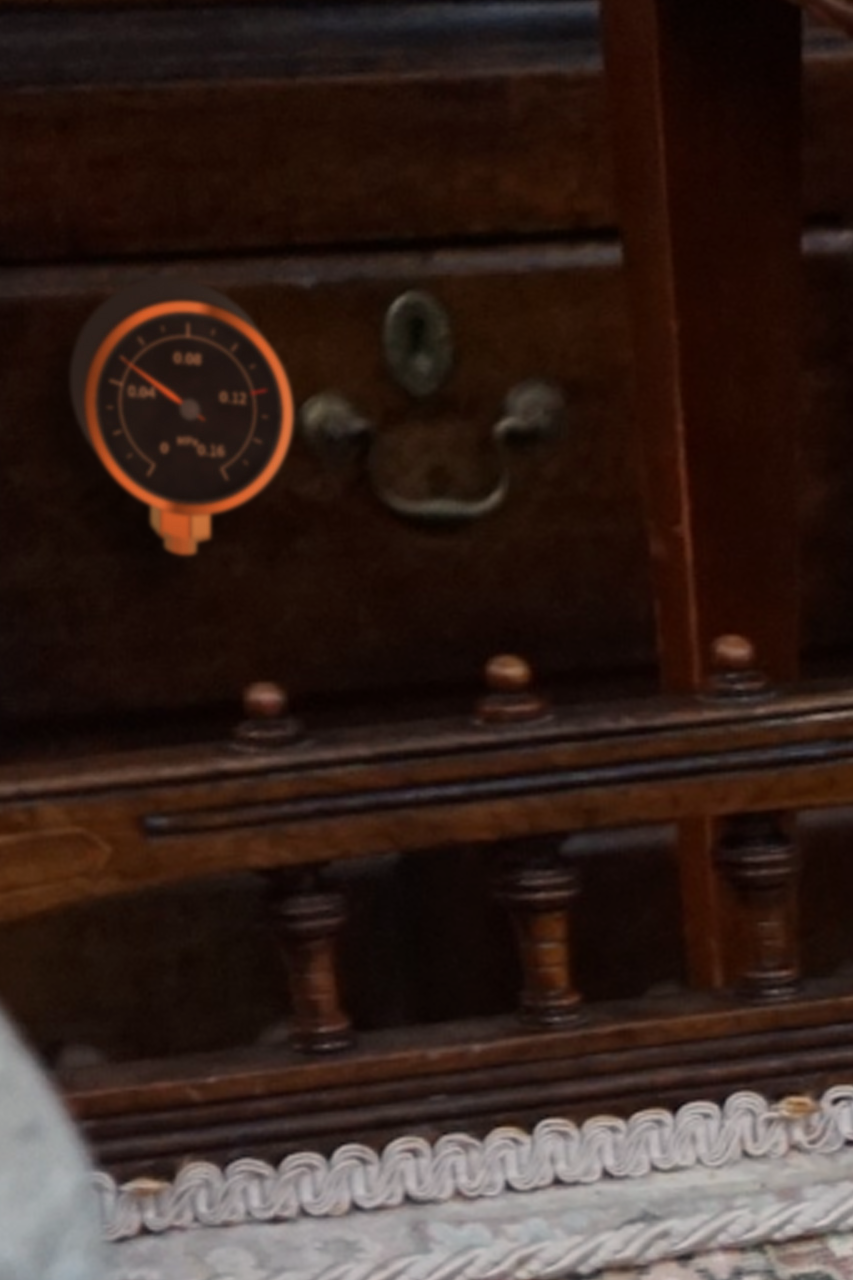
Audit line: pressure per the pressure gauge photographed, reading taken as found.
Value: 0.05 MPa
